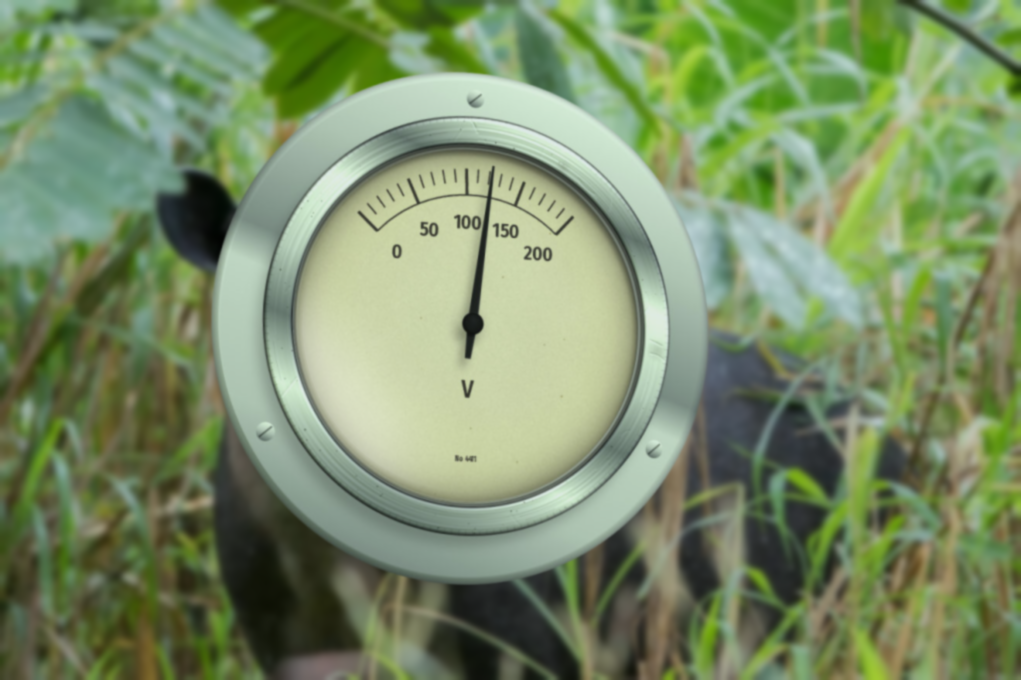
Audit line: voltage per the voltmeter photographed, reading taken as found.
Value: 120 V
